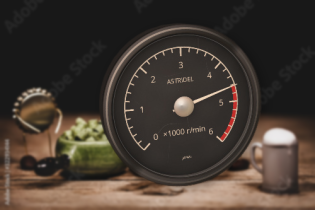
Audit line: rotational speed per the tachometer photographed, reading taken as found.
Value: 4600 rpm
